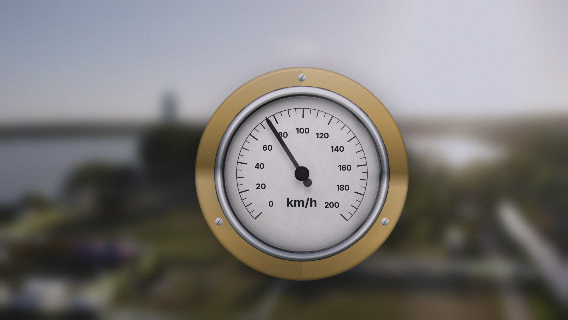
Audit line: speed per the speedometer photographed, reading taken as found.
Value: 75 km/h
